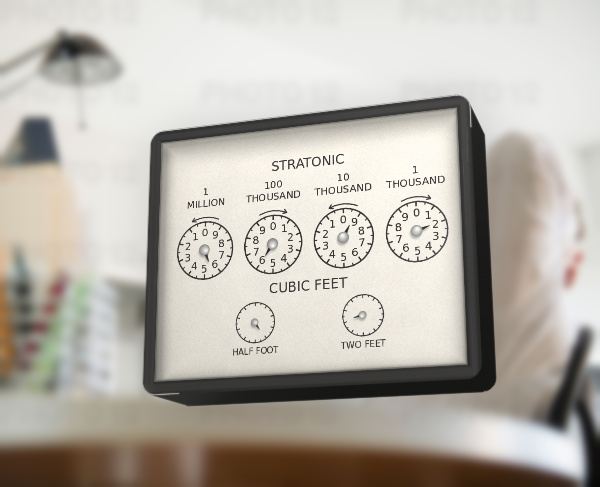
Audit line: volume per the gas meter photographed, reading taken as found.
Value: 559200 ft³
